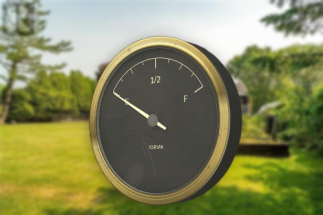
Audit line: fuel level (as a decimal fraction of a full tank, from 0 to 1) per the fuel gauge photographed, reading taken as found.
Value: 0
